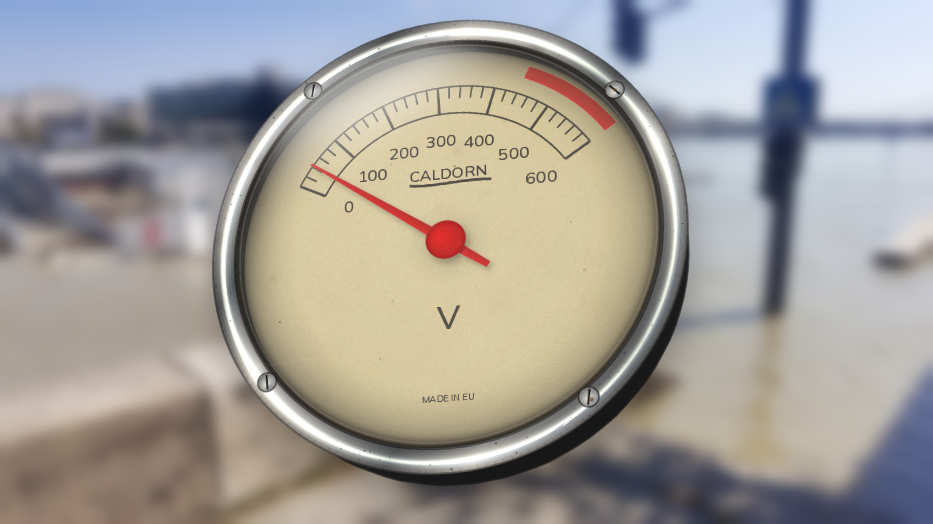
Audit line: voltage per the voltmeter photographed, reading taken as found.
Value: 40 V
